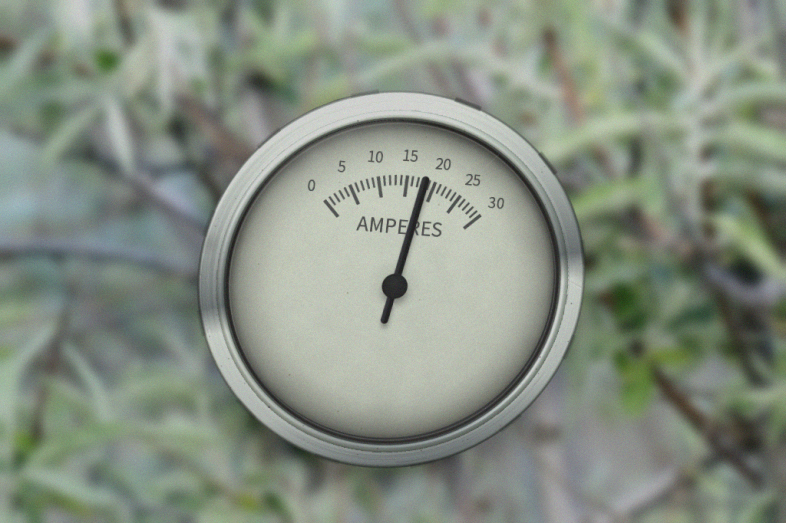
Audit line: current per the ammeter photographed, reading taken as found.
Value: 18 A
